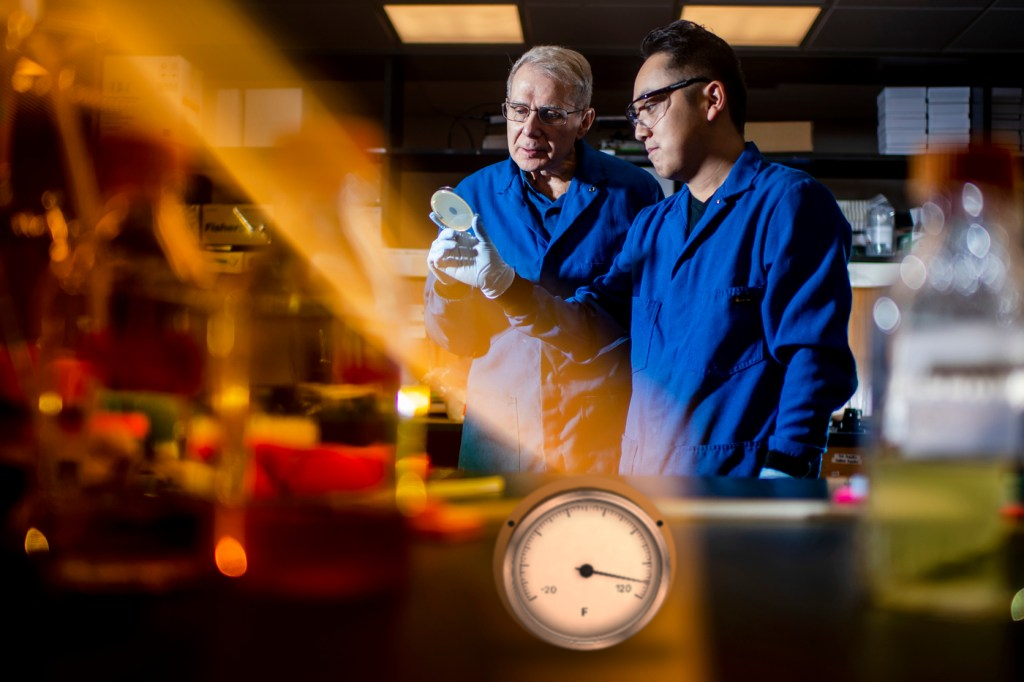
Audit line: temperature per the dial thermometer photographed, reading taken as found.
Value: 110 °F
